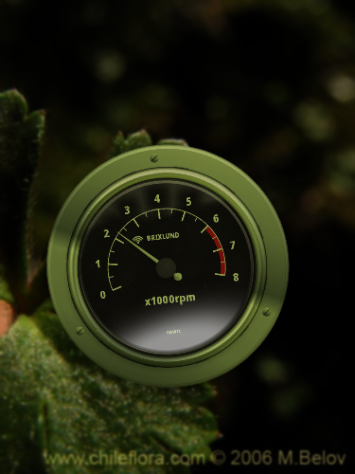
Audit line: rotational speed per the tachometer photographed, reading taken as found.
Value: 2250 rpm
